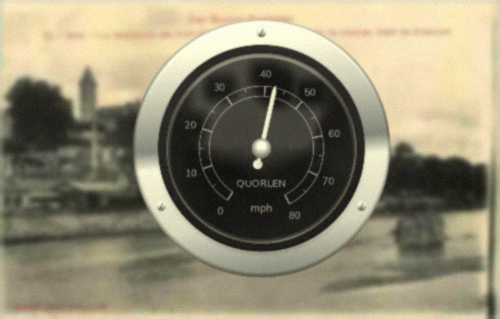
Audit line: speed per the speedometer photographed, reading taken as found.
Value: 42.5 mph
